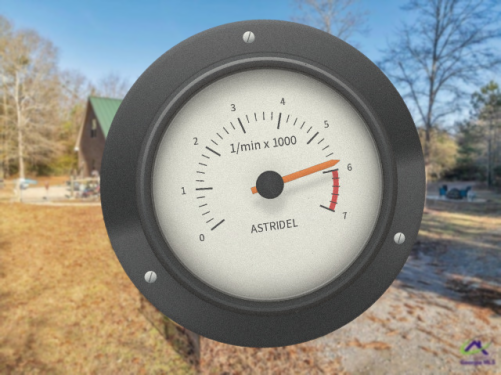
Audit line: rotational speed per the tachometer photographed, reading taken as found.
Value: 5800 rpm
